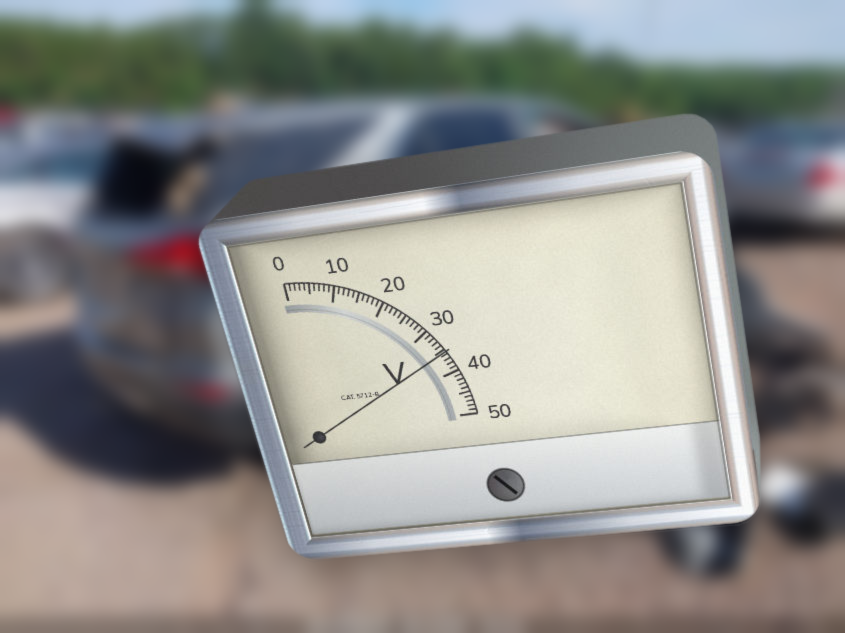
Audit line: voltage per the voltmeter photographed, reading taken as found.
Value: 35 V
